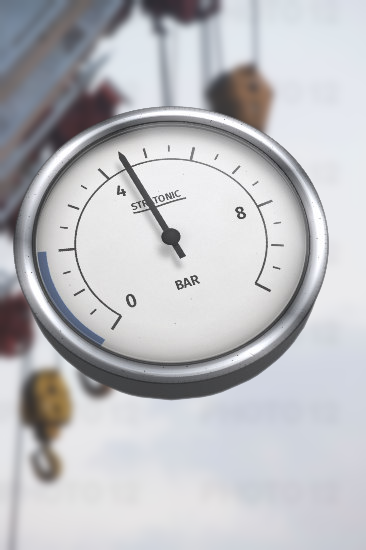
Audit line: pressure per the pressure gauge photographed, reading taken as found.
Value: 4.5 bar
